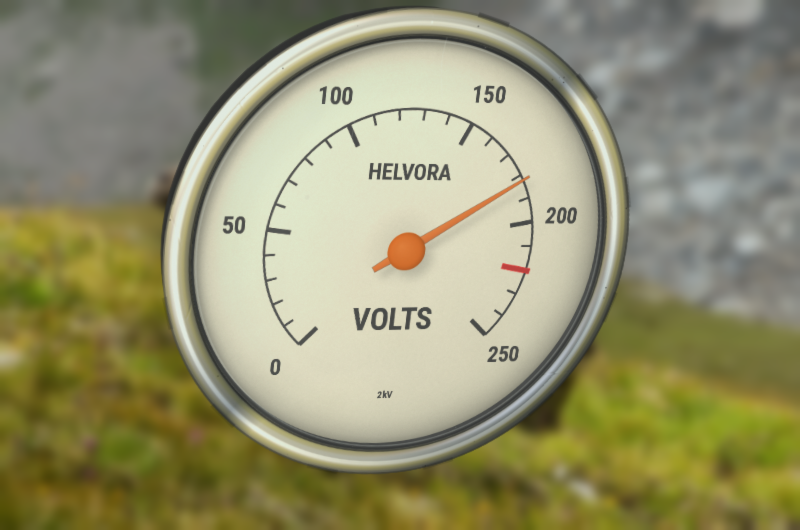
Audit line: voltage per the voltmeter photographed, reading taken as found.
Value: 180 V
